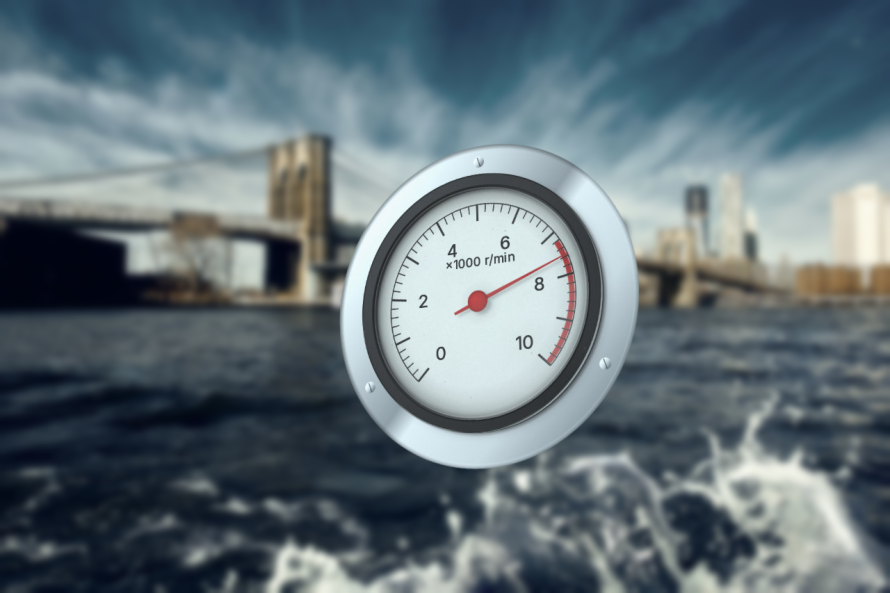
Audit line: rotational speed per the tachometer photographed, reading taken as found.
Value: 7600 rpm
